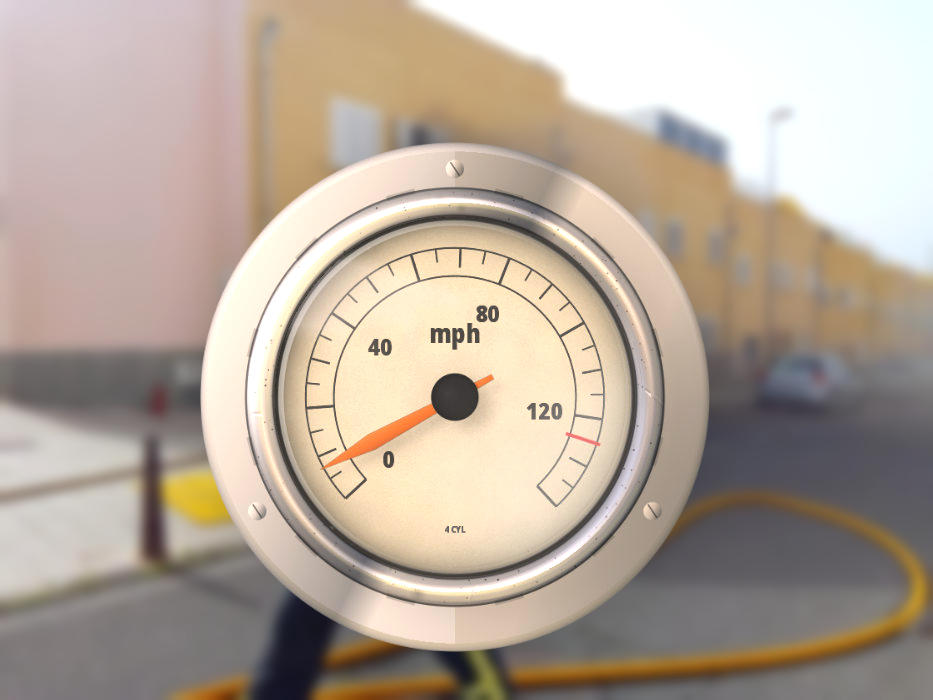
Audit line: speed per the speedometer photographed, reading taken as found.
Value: 7.5 mph
